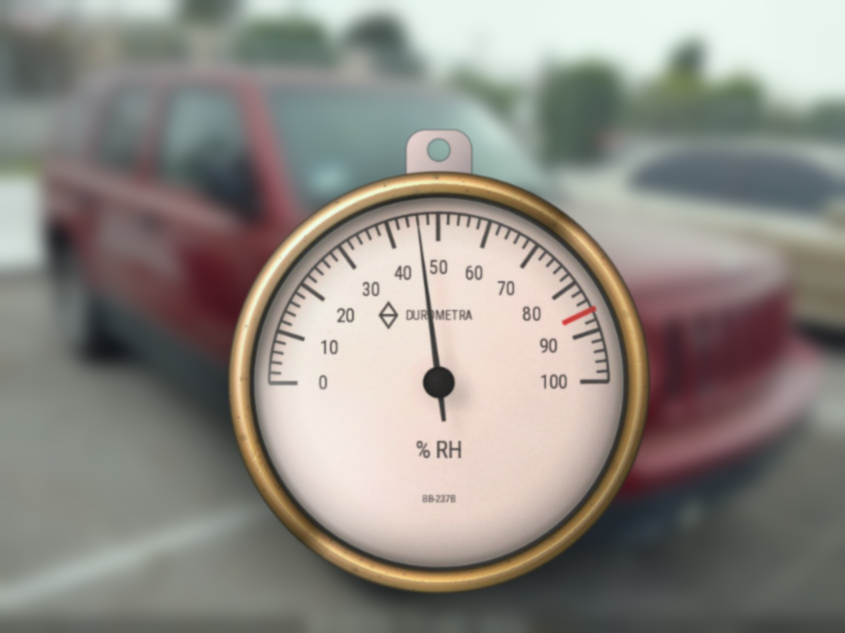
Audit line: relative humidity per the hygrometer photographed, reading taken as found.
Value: 46 %
